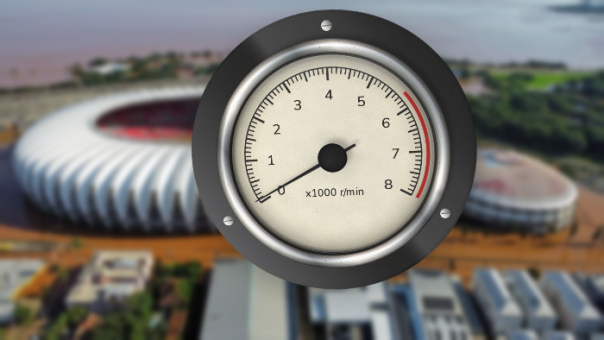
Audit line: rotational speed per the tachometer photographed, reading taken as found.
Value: 100 rpm
